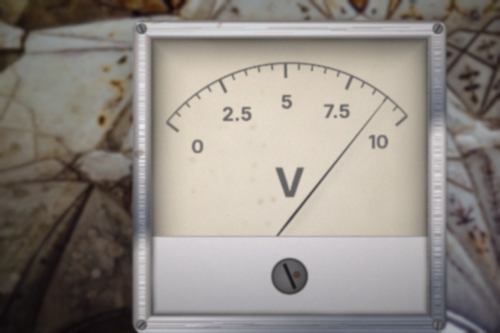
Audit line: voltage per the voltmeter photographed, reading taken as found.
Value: 9 V
